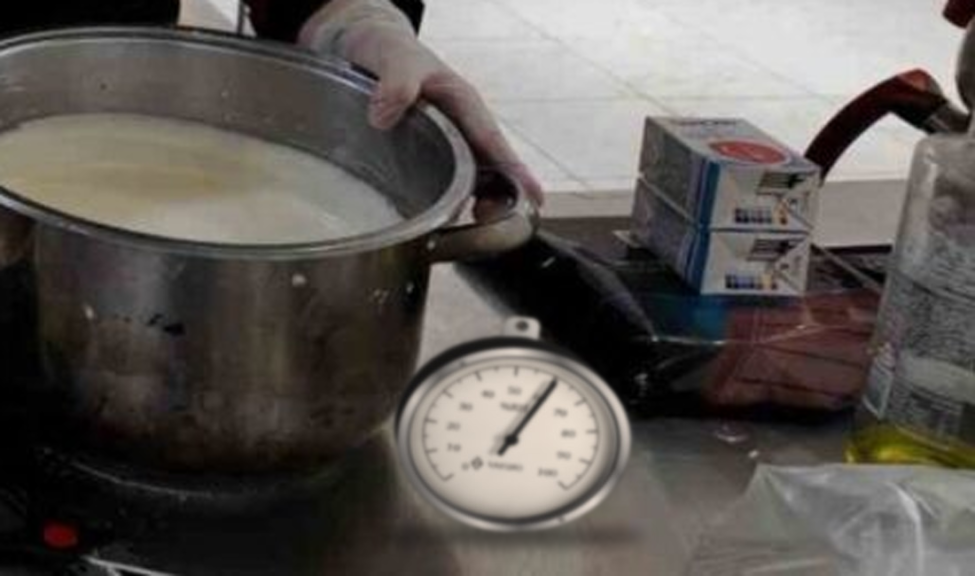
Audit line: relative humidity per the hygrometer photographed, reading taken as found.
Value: 60 %
